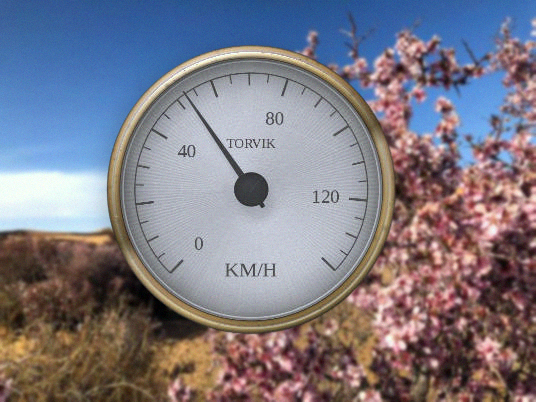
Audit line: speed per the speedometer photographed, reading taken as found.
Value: 52.5 km/h
